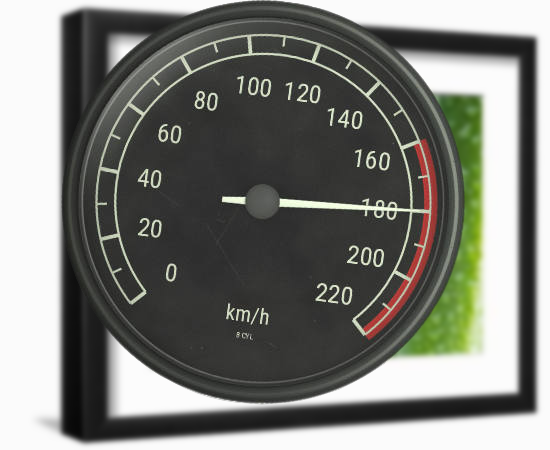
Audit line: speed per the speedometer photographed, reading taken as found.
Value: 180 km/h
